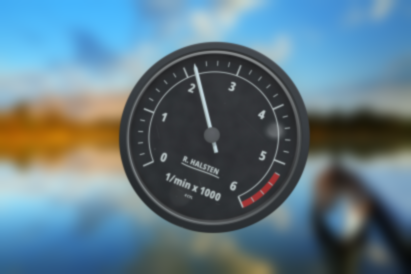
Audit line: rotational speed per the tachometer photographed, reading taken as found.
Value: 2200 rpm
